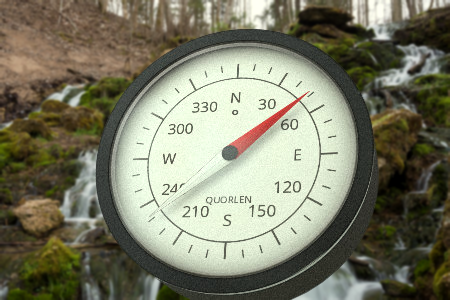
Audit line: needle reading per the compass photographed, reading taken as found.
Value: 50 °
